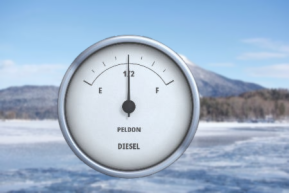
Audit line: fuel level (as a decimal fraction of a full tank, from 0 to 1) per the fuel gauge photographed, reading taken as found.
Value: 0.5
